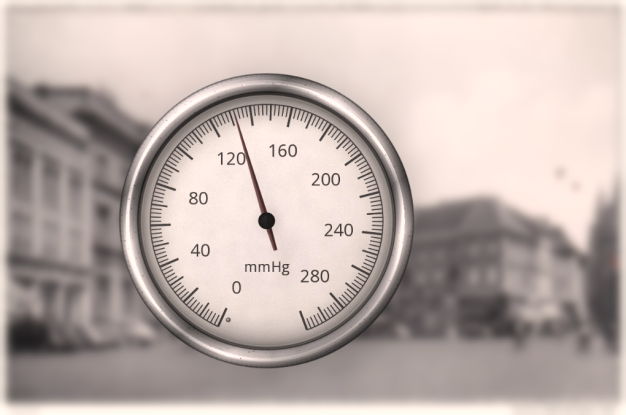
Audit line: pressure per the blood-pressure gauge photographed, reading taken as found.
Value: 132 mmHg
